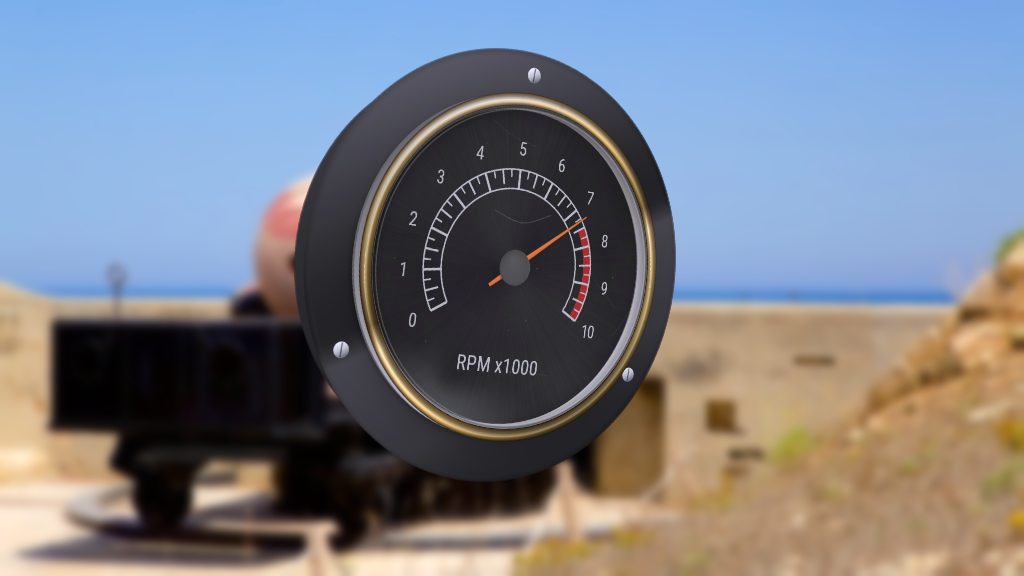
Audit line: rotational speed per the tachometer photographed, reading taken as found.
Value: 7250 rpm
